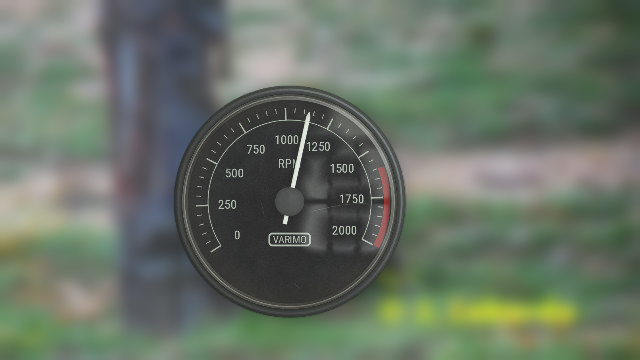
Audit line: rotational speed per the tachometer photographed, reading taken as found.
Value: 1125 rpm
